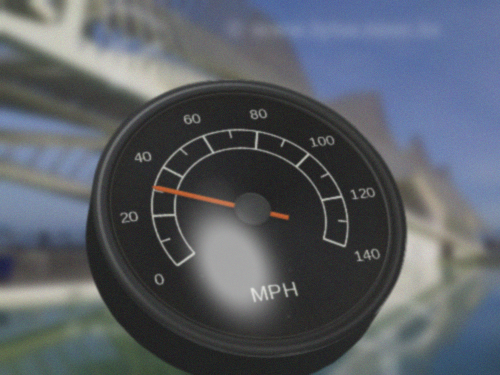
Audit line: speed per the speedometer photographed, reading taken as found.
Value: 30 mph
